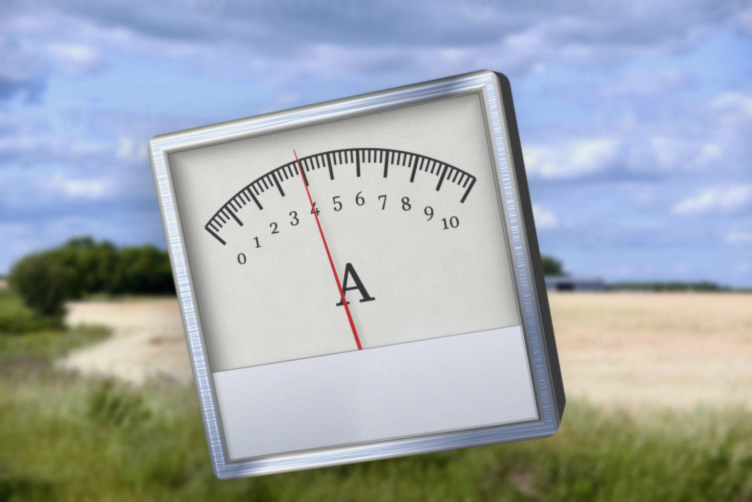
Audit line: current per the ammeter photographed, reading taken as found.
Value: 4 A
